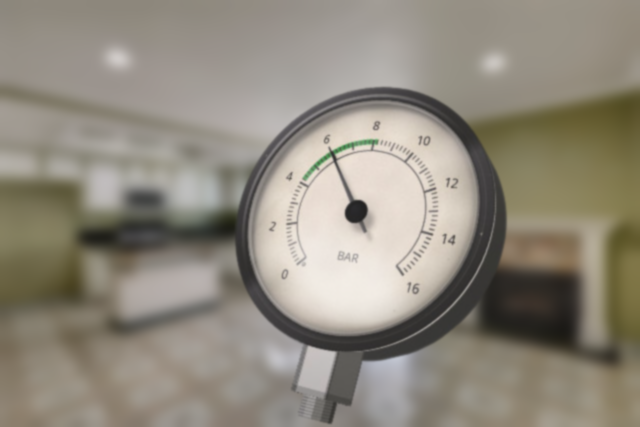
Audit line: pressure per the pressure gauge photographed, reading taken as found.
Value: 6 bar
